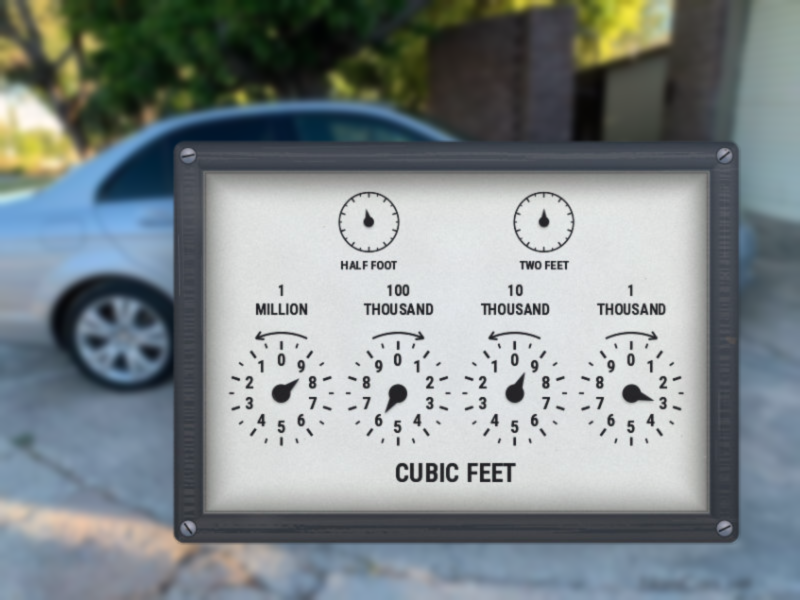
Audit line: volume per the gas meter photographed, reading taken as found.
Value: 859300 ft³
